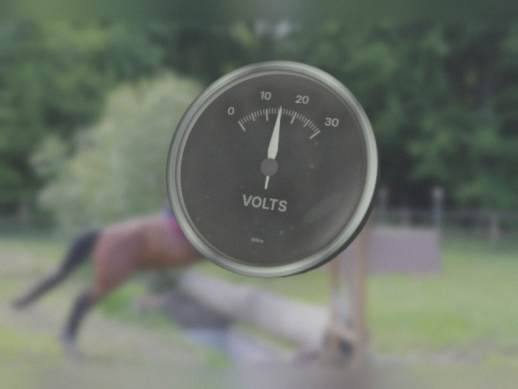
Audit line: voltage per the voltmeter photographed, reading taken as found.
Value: 15 V
